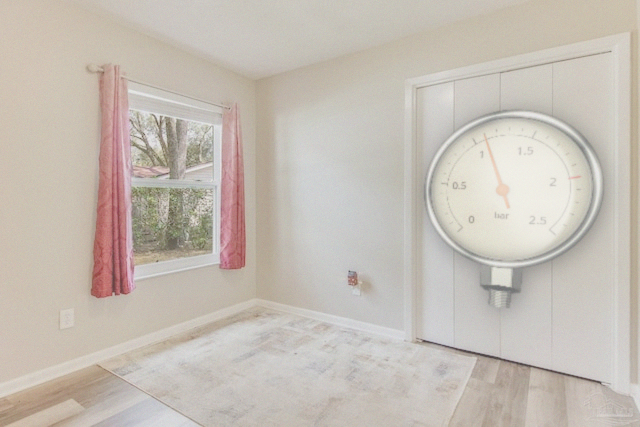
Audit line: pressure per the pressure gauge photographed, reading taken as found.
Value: 1.1 bar
